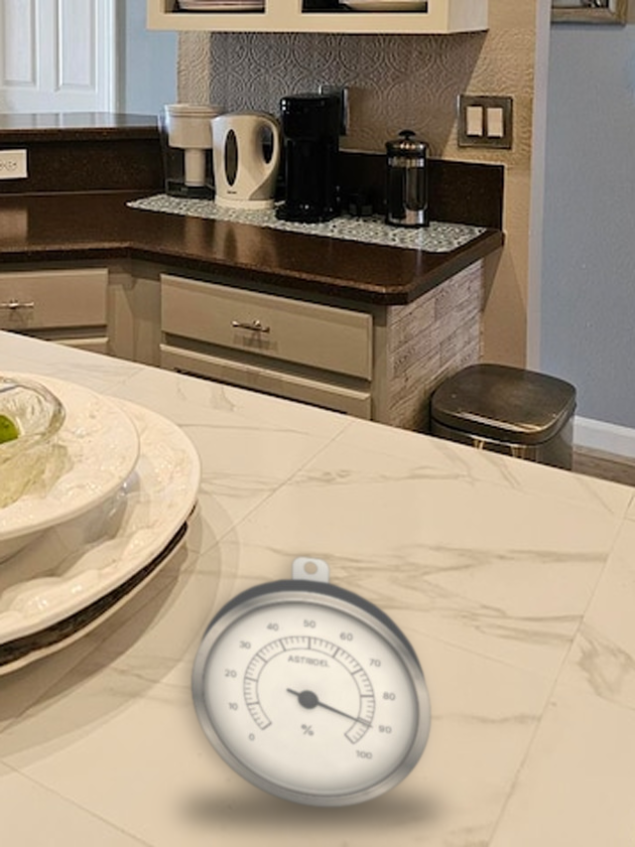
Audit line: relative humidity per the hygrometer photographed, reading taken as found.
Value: 90 %
